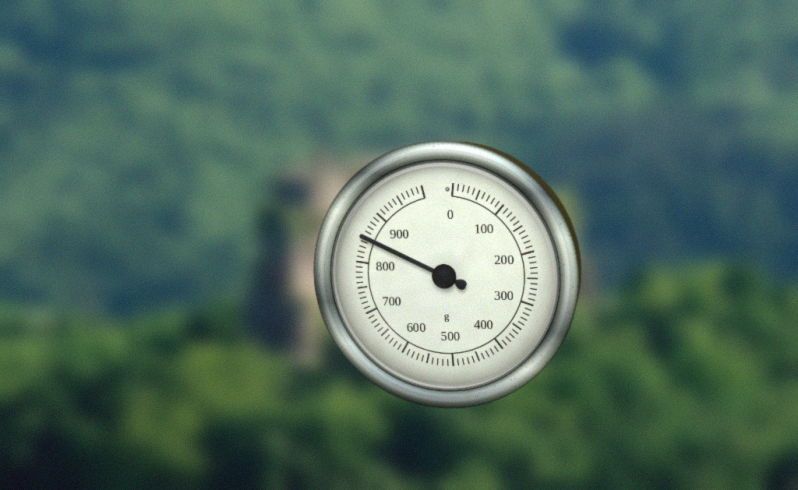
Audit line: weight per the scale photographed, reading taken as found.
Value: 850 g
